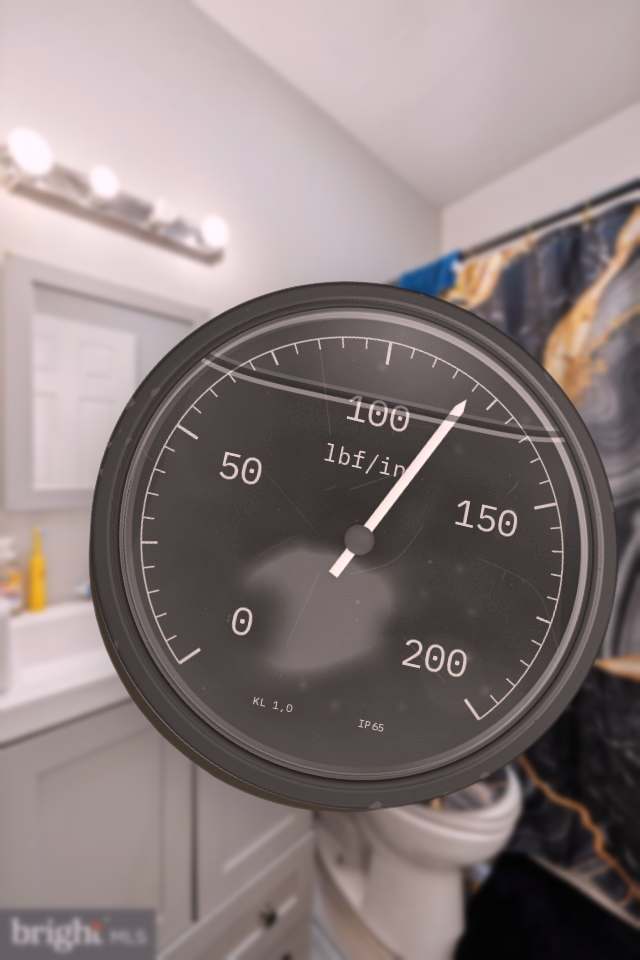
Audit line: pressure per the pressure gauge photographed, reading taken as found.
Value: 120 psi
